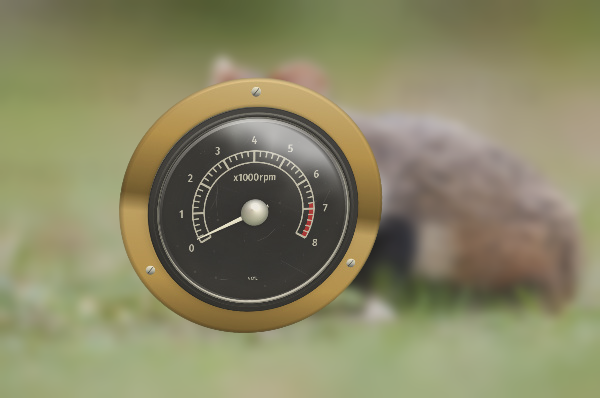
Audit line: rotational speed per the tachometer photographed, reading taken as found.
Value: 200 rpm
